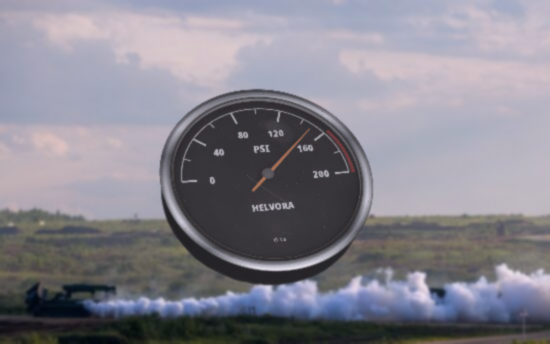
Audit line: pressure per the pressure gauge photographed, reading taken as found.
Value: 150 psi
